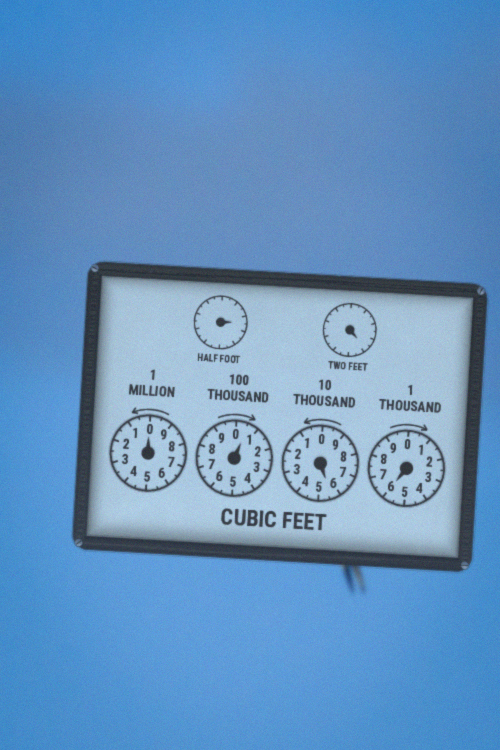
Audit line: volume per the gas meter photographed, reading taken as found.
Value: 5600 ft³
